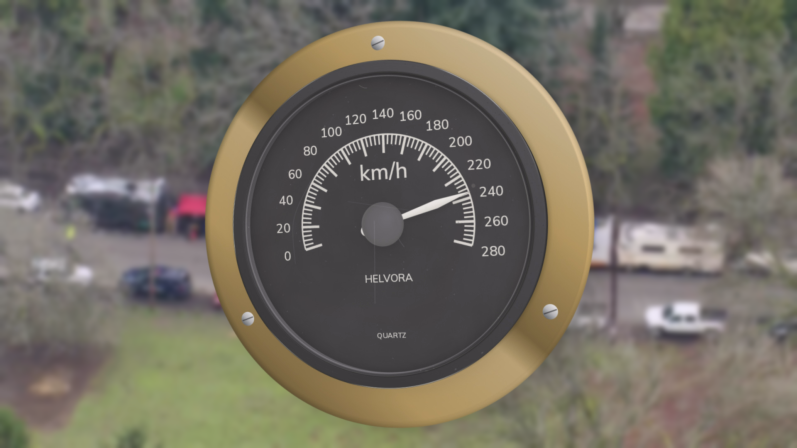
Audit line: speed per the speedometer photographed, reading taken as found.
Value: 236 km/h
